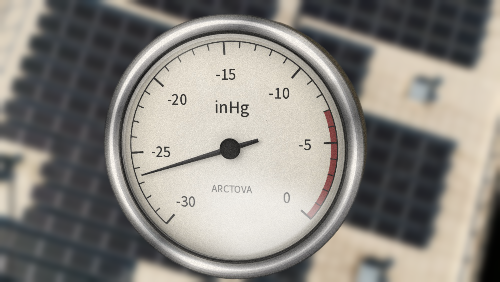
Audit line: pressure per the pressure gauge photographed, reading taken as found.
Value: -26.5 inHg
